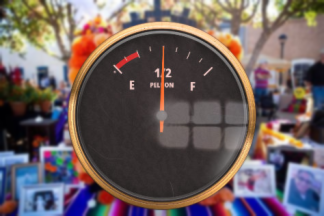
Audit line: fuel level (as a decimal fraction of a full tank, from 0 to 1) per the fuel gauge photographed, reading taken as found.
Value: 0.5
